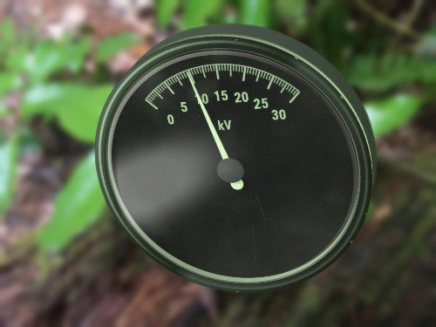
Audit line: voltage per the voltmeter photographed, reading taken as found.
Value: 10 kV
